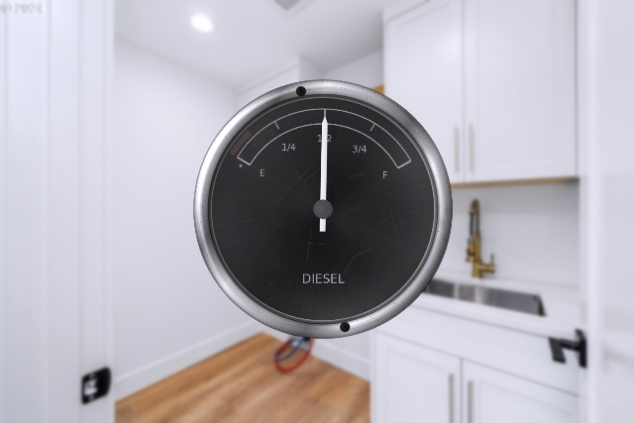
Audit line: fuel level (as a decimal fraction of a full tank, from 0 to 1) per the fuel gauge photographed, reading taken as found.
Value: 0.5
